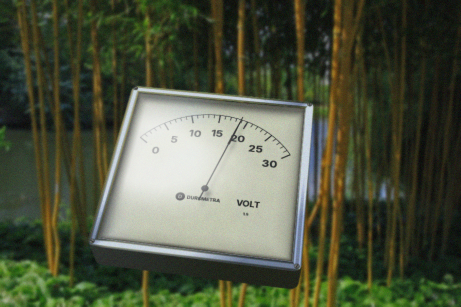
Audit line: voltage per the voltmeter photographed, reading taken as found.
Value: 19 V
